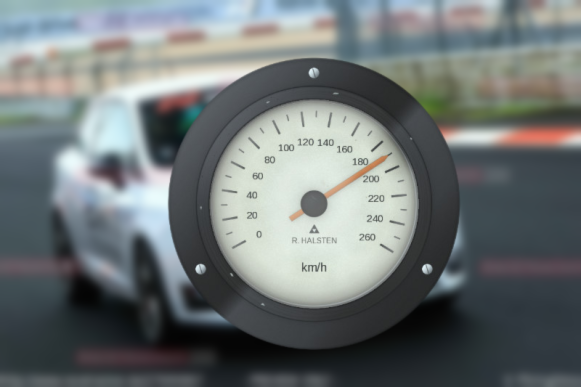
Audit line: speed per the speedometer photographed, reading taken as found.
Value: 190 km/h
